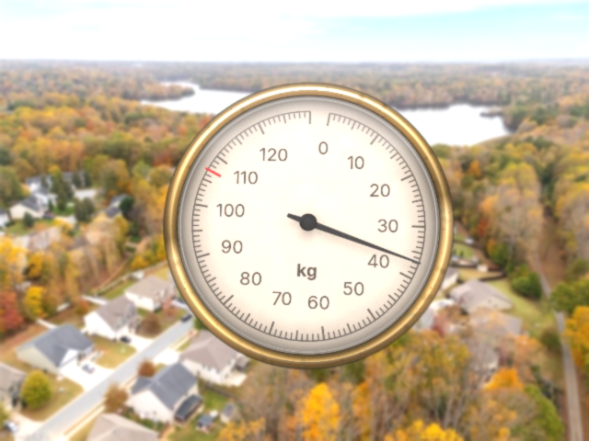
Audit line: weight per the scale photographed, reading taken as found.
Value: 37 kg
